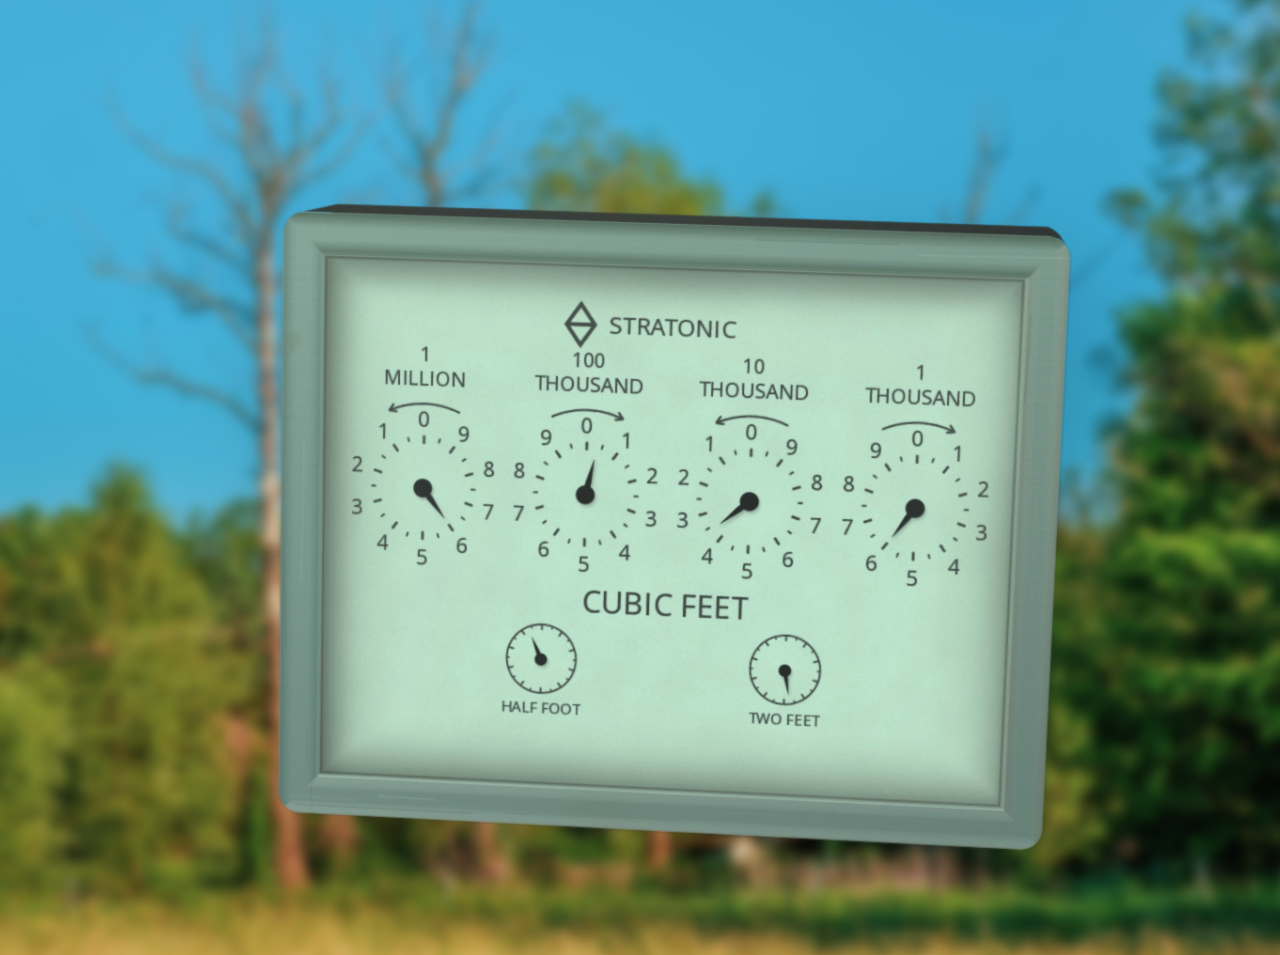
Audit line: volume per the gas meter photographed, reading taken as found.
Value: 603600 ft³
